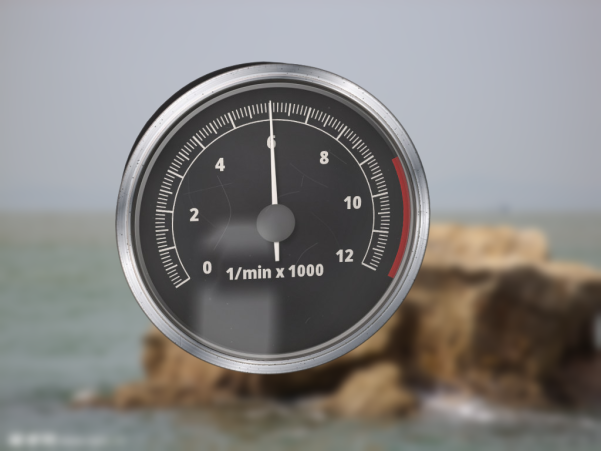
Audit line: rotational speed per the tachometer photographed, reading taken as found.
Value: 6000 rpm
